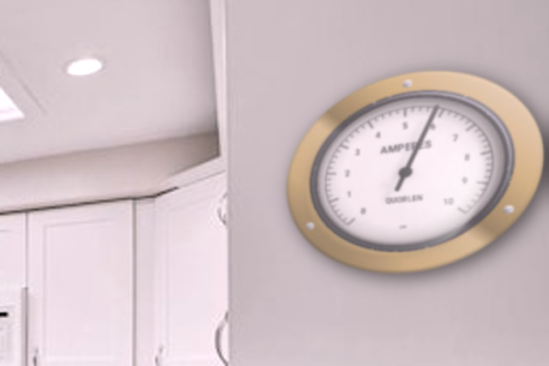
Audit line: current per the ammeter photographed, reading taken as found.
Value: 5.8 A
